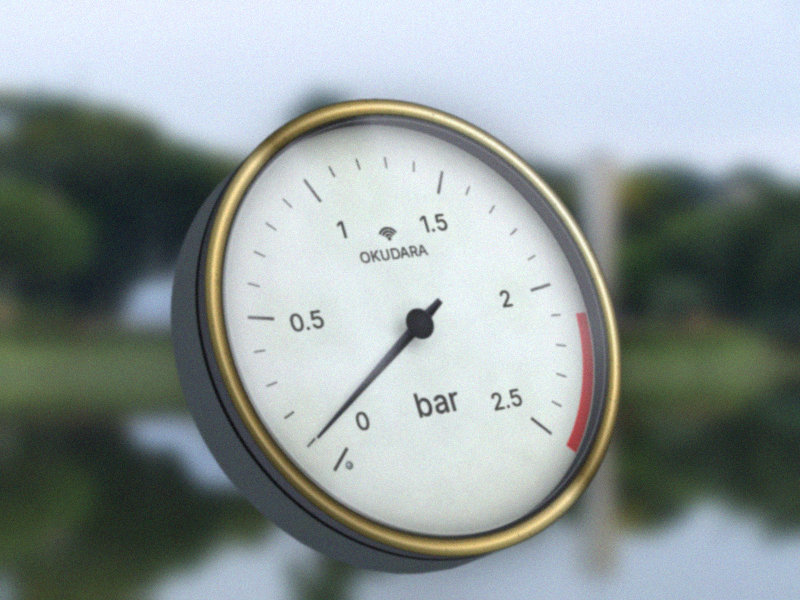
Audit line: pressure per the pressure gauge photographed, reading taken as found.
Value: 0.1 bar
